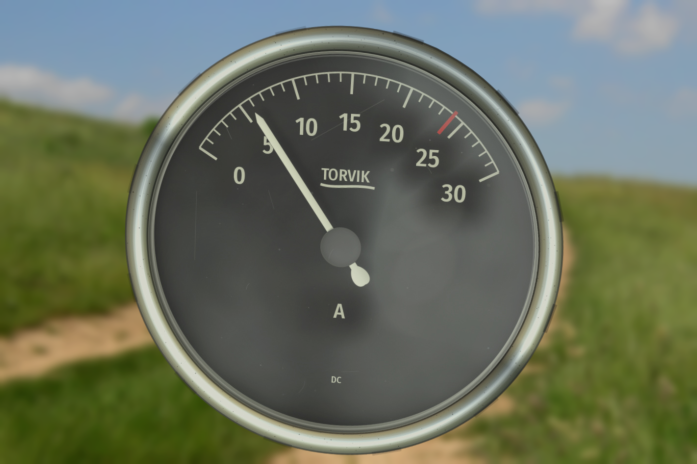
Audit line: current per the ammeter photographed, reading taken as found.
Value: 6 A
